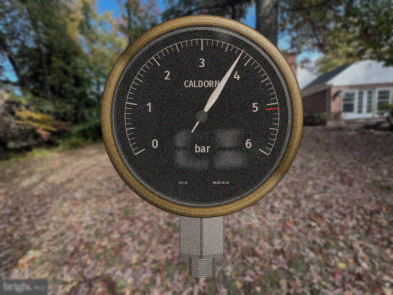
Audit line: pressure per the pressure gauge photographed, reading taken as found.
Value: 3.8 bar
